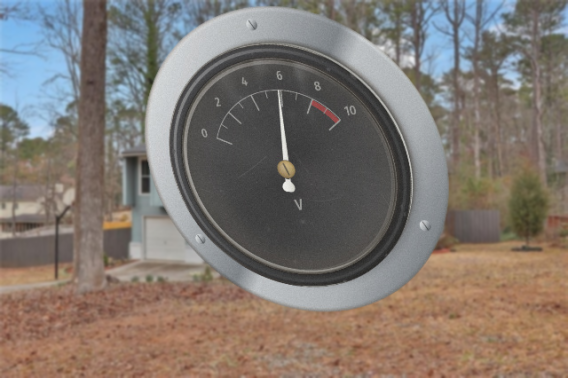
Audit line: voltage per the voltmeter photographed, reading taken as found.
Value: 6 V
